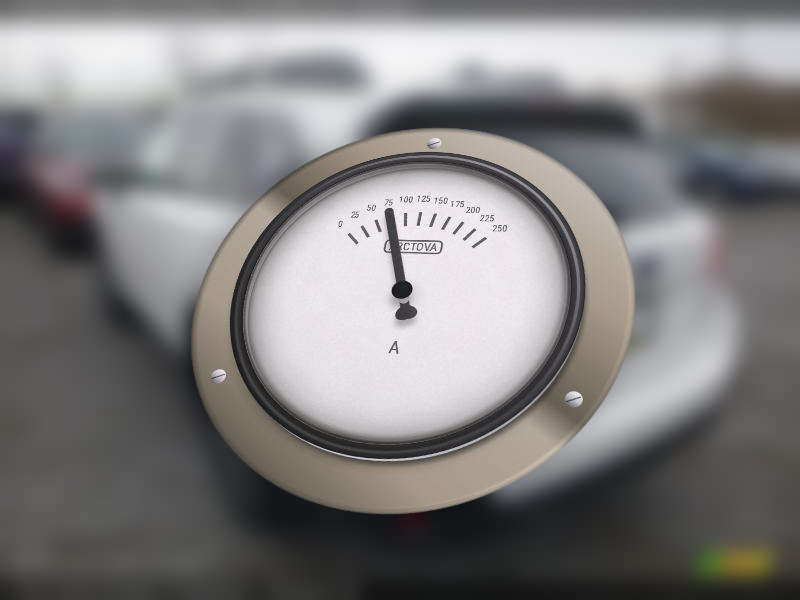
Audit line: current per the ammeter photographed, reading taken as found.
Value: 75 A
